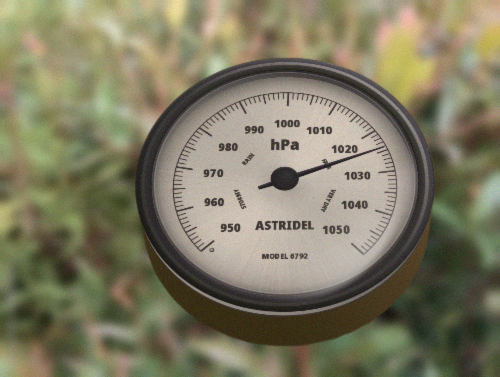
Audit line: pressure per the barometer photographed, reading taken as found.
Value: 1025 hPa
